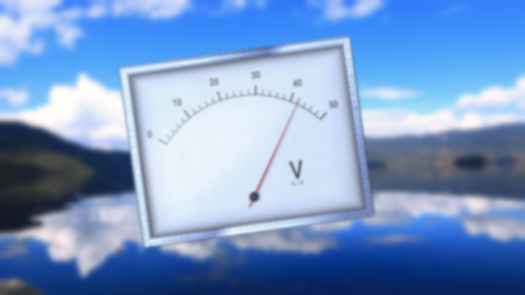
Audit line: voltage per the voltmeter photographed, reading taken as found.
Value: 42 V
